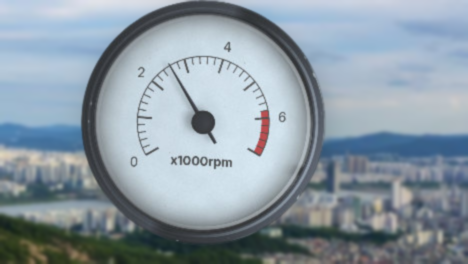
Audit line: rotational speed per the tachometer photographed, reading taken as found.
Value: 2600 rpm
